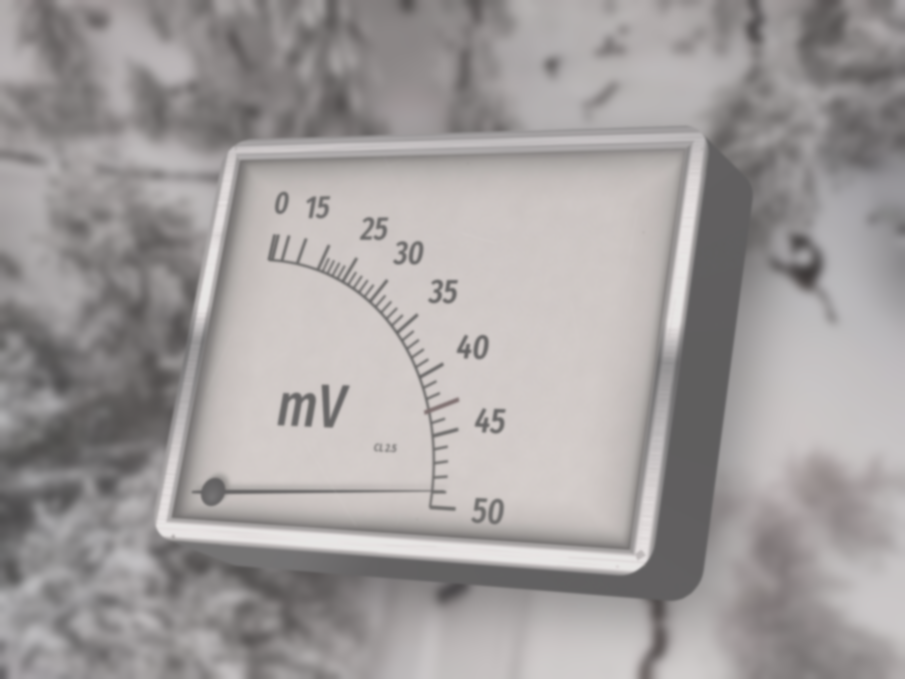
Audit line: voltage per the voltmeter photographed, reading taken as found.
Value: 49 mV
